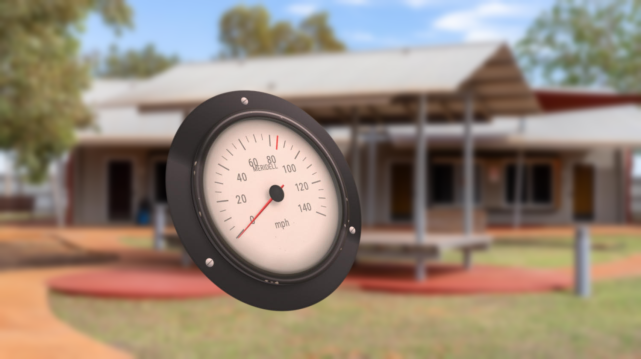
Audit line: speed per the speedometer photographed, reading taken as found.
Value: 0 mph
